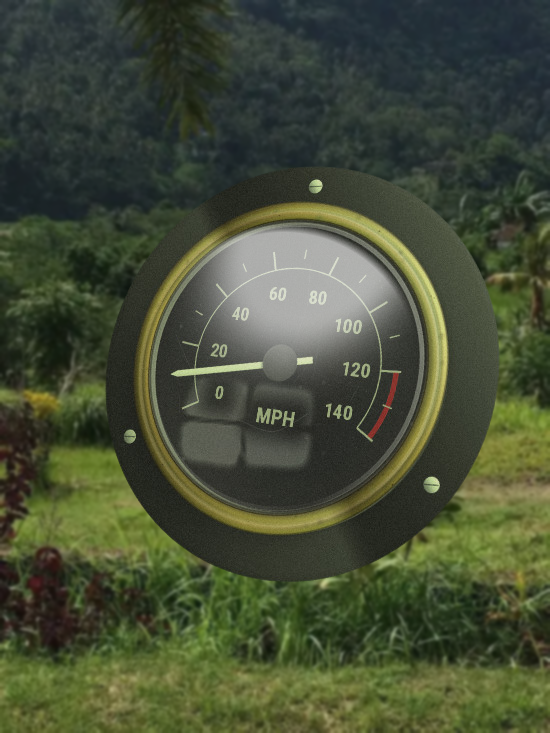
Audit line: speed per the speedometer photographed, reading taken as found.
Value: 10 mph
